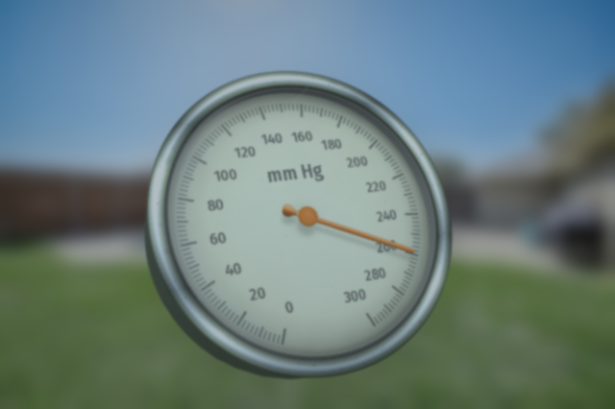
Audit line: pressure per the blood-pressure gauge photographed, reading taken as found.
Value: 260 mmHg
